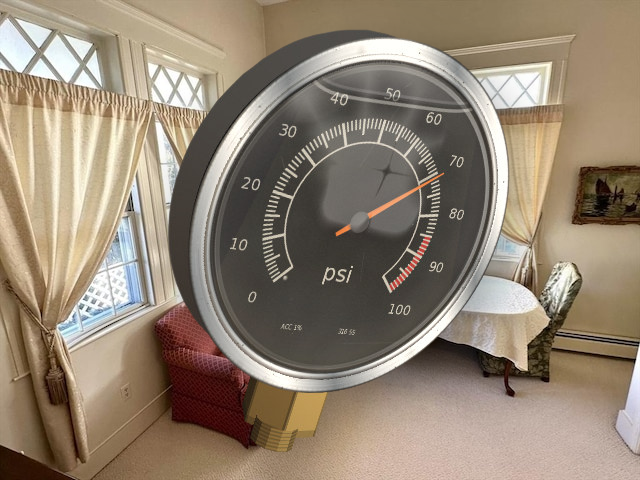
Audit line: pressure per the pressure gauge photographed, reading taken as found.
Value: 70 psi
